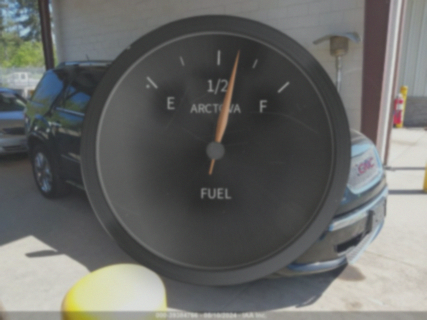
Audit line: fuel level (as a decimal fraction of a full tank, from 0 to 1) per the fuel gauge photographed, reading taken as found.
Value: 0.625
